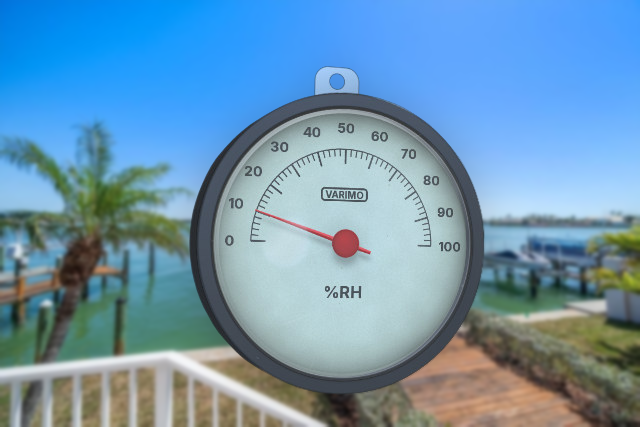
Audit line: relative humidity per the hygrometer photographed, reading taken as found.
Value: 10 %
